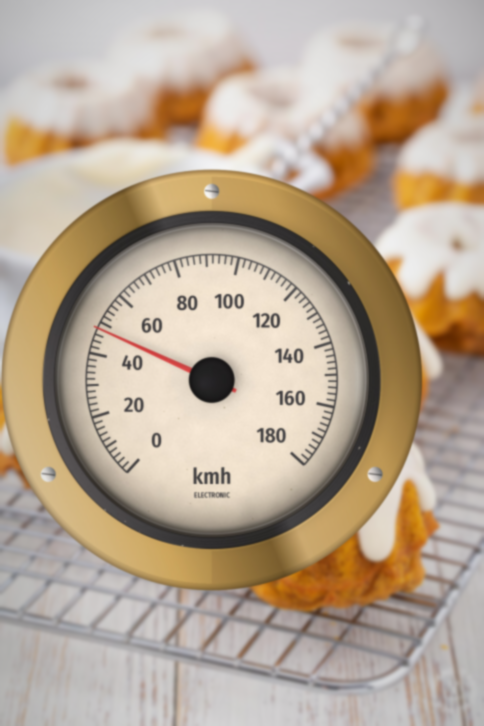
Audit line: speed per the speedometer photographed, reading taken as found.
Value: 48 km/h
